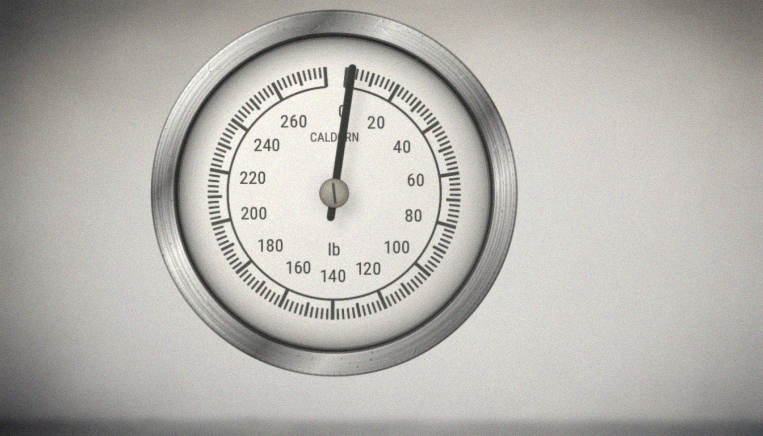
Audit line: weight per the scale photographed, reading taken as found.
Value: 2 lb
